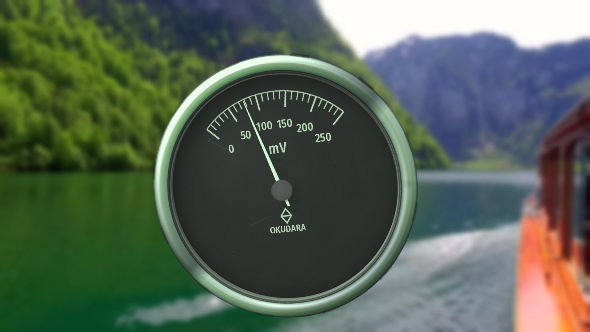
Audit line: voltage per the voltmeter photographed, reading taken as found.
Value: 80 mV
